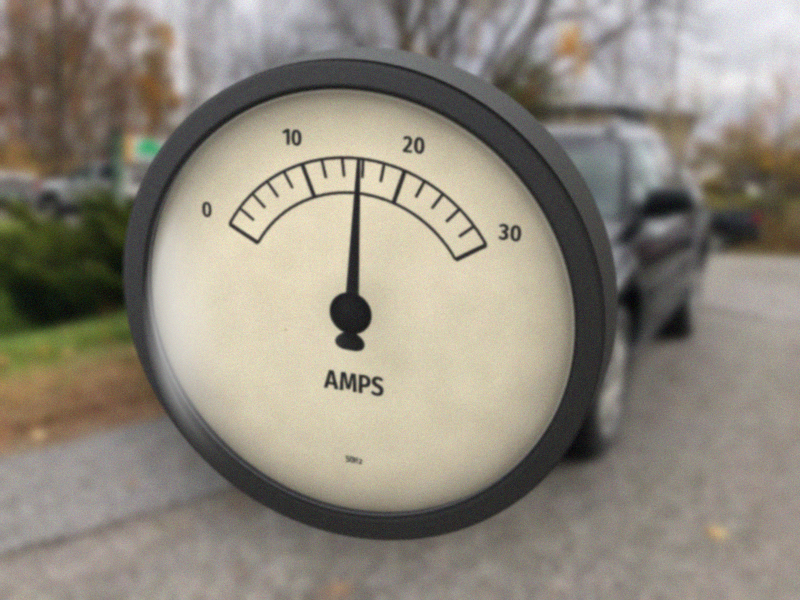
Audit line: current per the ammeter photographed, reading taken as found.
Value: 16 A
